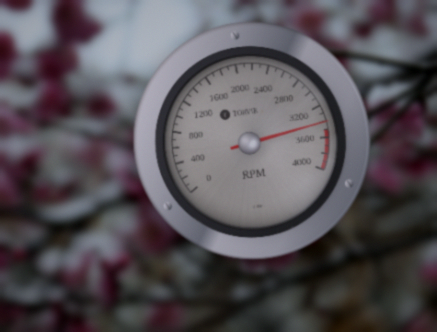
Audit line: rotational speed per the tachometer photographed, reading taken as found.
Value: 3400 rpm
